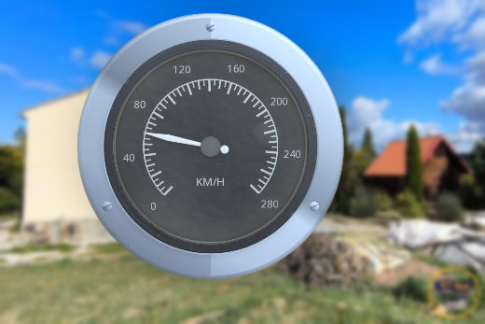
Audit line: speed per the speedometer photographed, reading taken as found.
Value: 60 km/h
